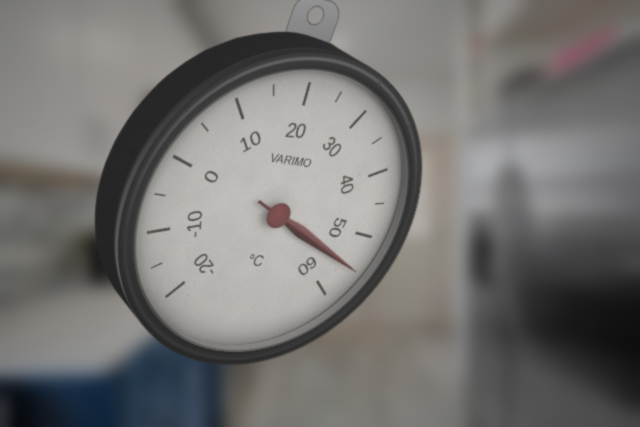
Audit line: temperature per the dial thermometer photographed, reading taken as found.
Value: 55 °C
